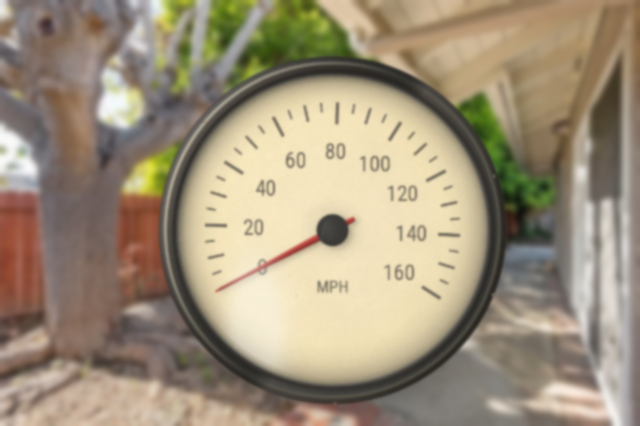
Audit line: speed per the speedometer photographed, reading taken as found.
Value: 0 mph
